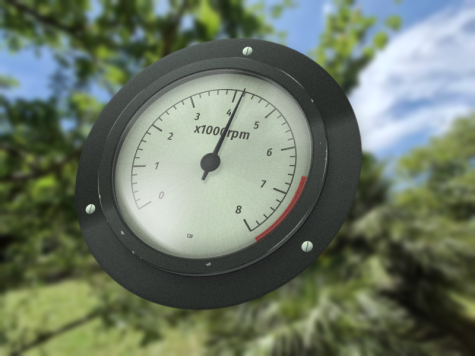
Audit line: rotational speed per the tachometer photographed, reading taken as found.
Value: 4200 rpm
